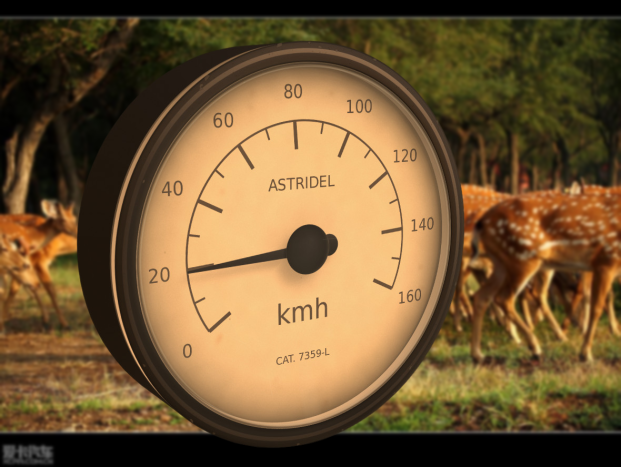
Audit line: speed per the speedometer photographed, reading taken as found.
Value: 20 km/h
